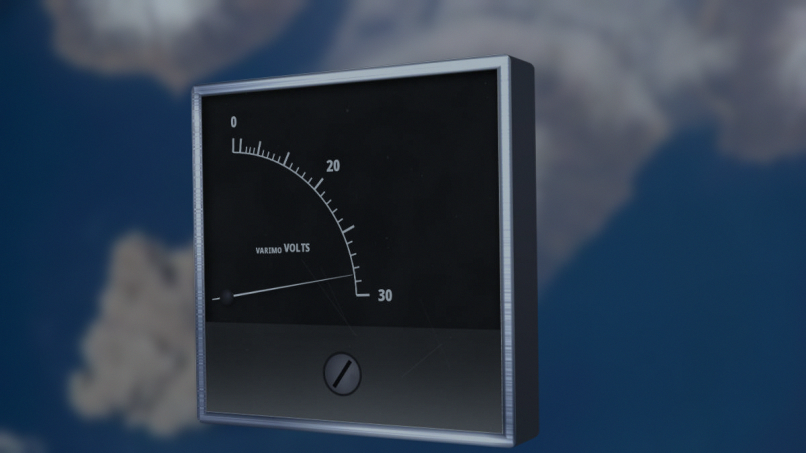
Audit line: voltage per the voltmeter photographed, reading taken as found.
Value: 28.5 V
